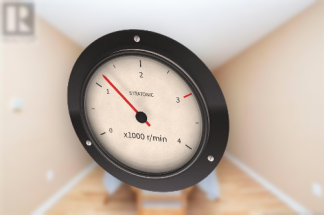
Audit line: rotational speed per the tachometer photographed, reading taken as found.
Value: 1250 rpm
